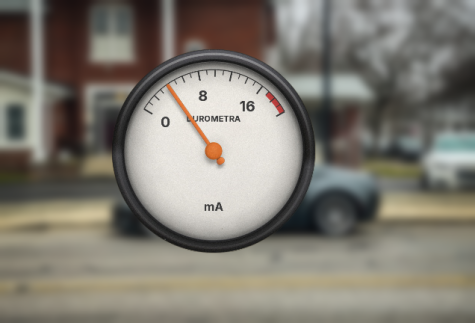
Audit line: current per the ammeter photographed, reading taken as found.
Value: 4 mA
